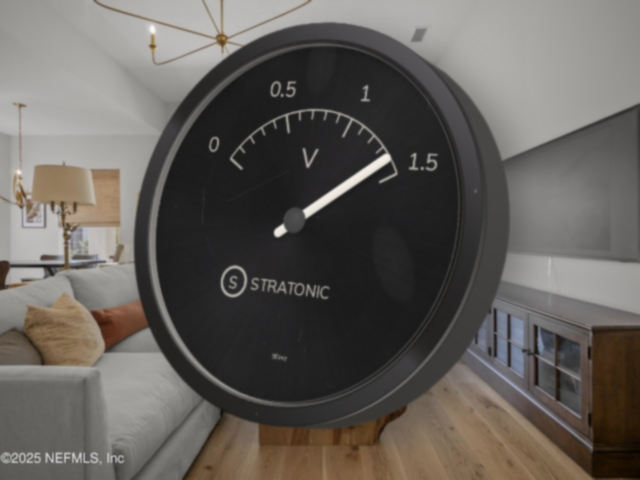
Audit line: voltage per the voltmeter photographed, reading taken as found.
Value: 1.4 V
